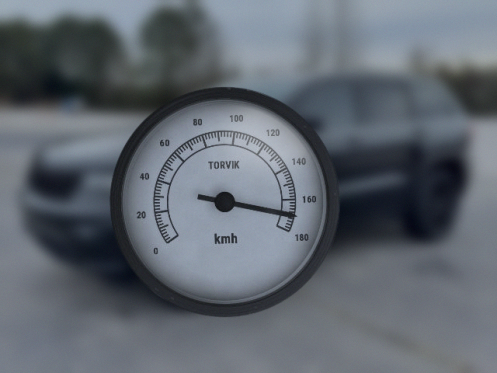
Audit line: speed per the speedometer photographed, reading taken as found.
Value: 170 km/h
